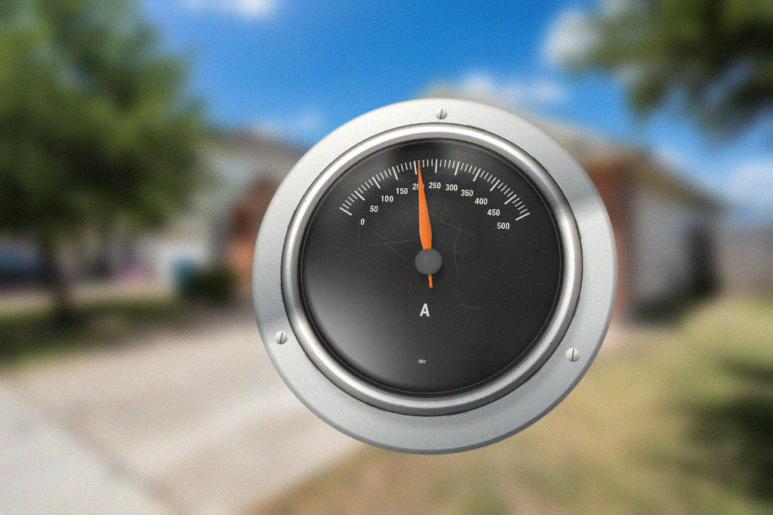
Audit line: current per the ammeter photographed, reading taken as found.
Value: 210 A
